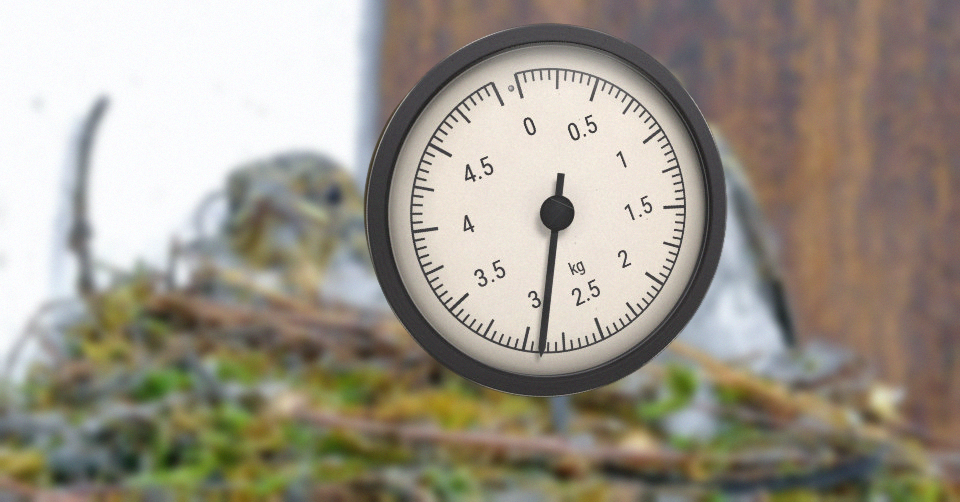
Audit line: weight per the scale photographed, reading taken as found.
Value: 2.9 kg
